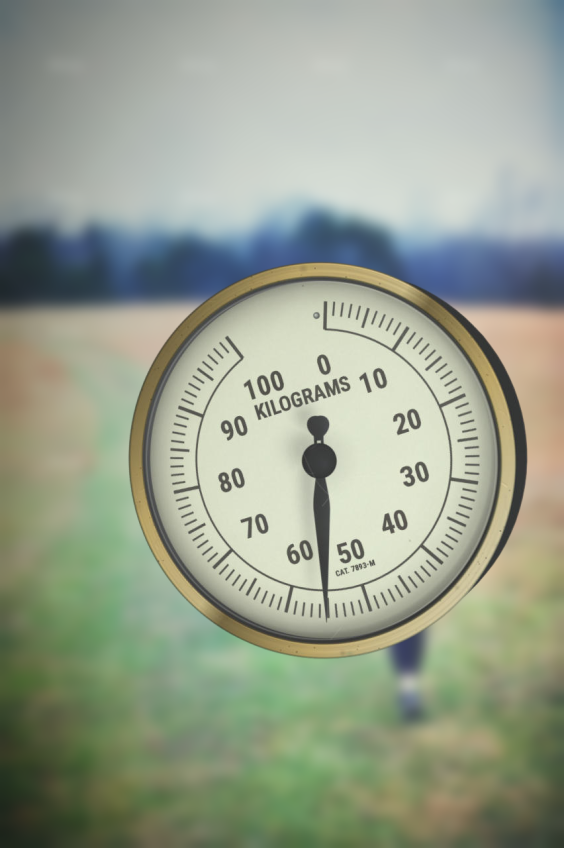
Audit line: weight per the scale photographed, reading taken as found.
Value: 55 kg
